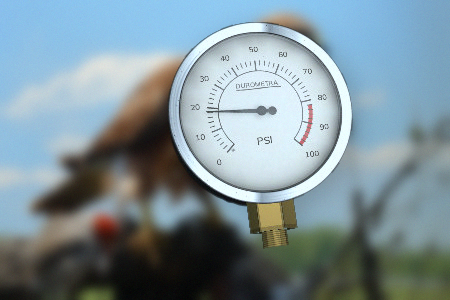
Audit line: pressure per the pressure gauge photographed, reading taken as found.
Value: 18 psi
